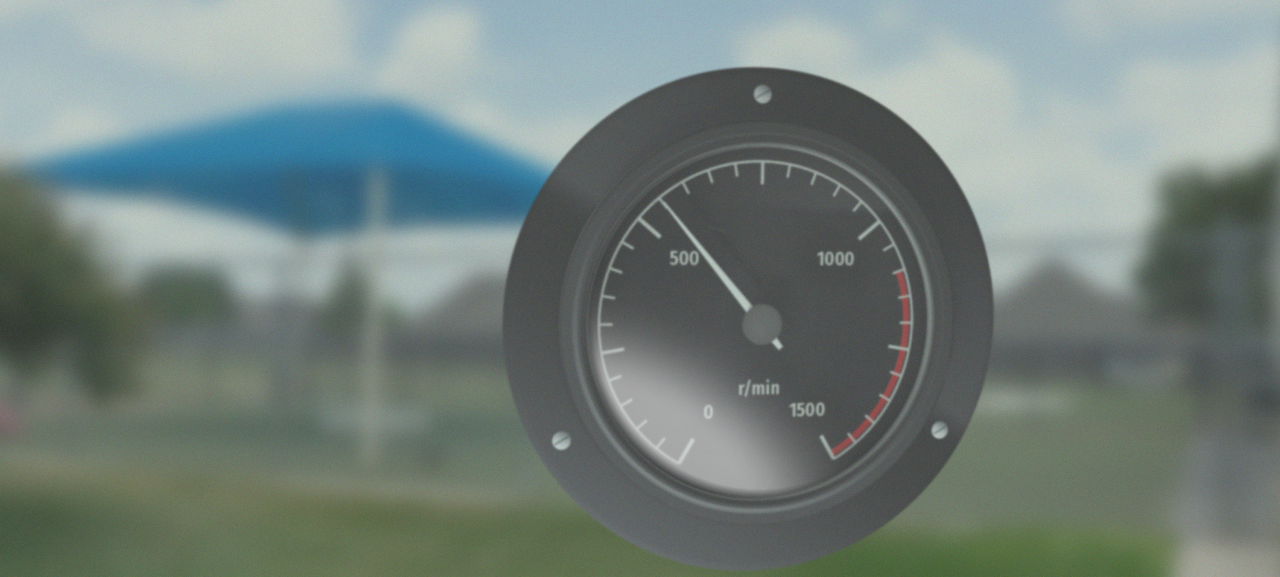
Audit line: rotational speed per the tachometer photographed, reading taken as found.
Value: 550 rpm
